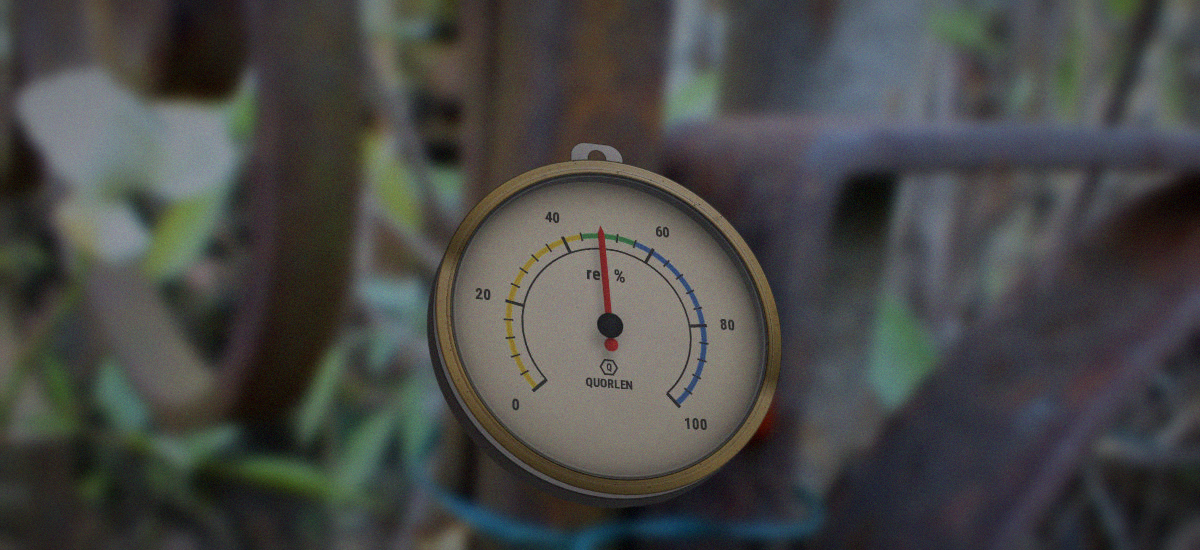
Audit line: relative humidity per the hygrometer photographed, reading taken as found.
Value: 48 %
